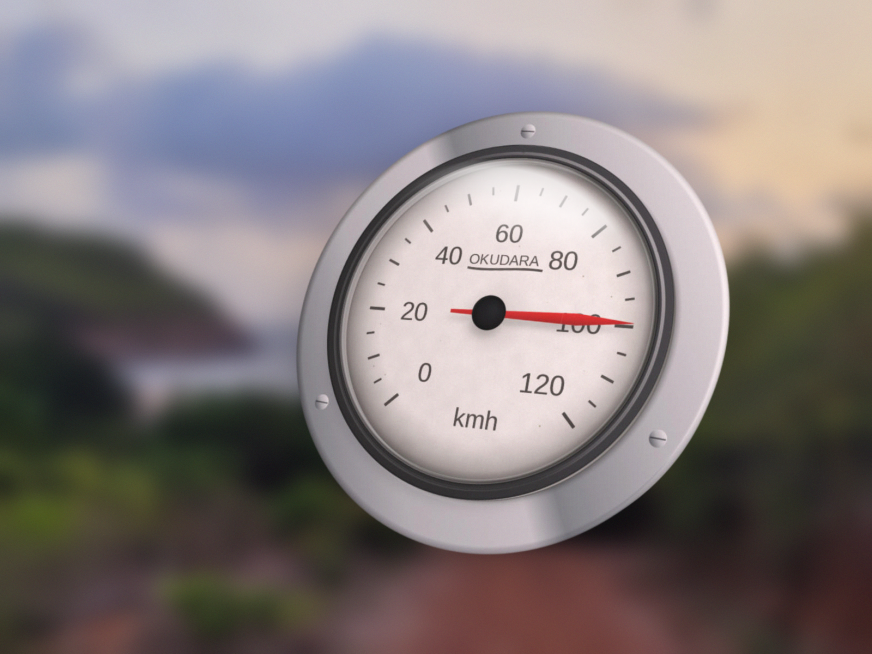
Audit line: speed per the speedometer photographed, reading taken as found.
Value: 100 km/h
